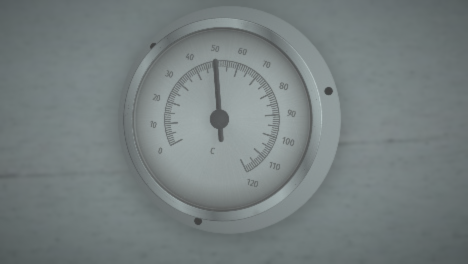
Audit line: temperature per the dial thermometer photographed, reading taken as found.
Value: 50 °C
